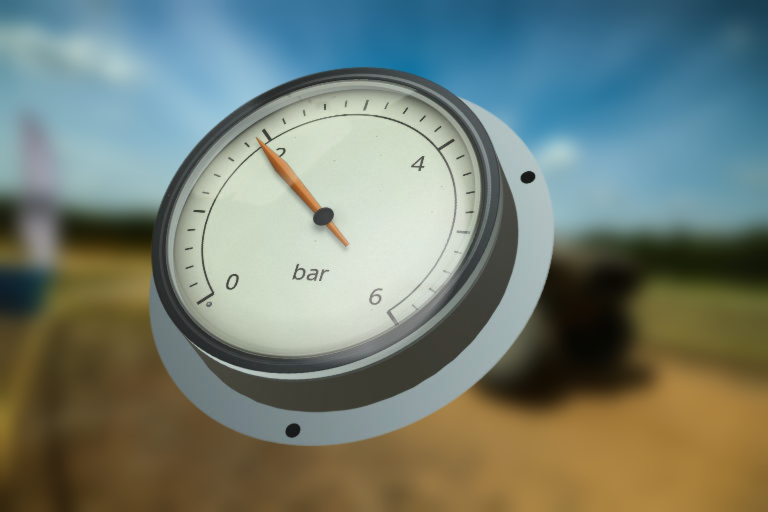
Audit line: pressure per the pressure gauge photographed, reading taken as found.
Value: 1.9 bar
